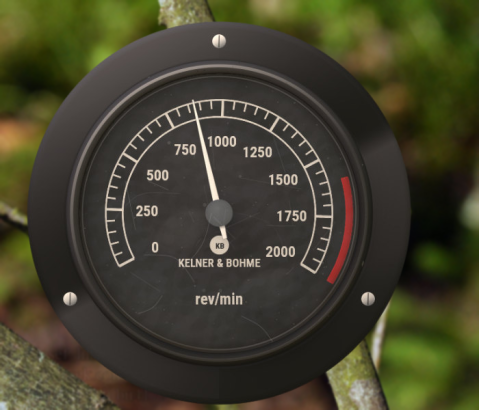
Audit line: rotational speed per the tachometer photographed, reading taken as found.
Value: 875 rpm
